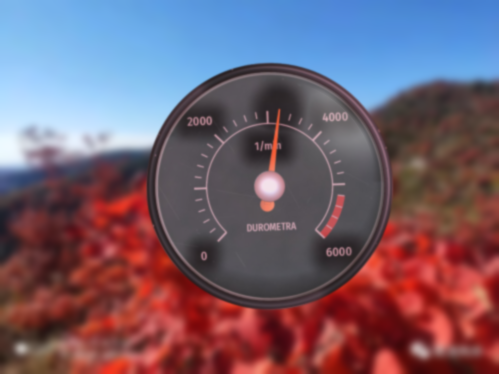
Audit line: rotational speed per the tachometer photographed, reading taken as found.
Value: 3200 rpm
